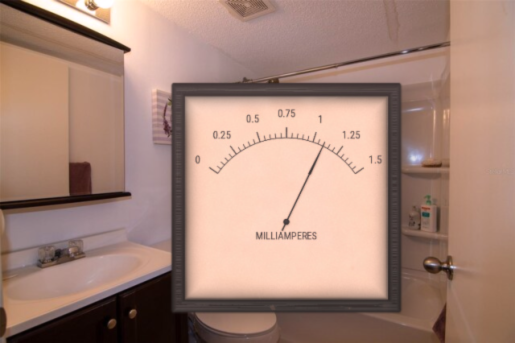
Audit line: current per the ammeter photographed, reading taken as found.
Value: 1.1 mA
